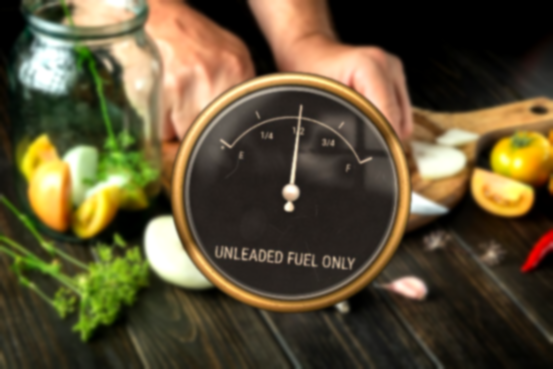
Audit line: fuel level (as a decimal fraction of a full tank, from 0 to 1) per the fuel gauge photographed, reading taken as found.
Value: 0.5
